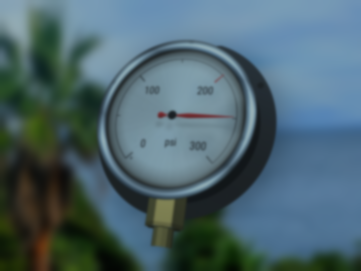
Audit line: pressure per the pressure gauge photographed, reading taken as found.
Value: 250 psi
